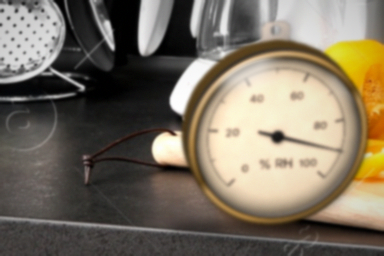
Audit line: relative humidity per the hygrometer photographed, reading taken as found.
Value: 90 %
